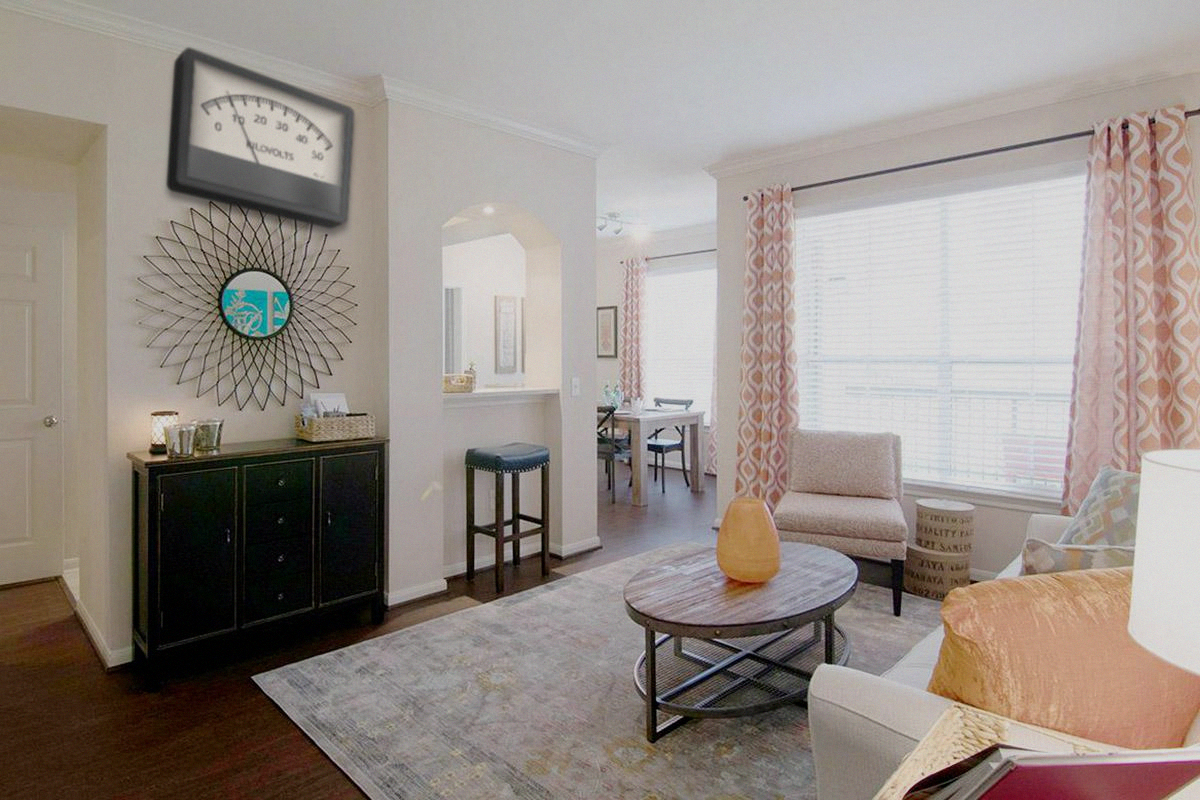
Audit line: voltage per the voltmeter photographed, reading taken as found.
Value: 10 kV
